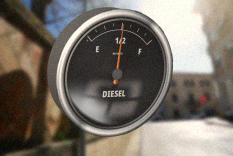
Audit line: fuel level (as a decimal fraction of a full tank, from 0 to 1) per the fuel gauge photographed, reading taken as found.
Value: 0.5
